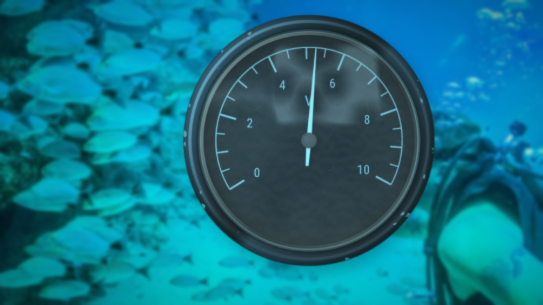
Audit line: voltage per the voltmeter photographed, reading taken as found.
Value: 5.25 V
